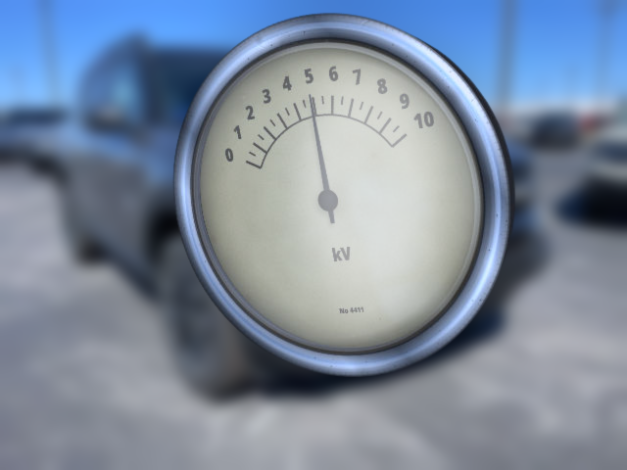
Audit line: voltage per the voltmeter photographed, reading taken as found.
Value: 5 kV
